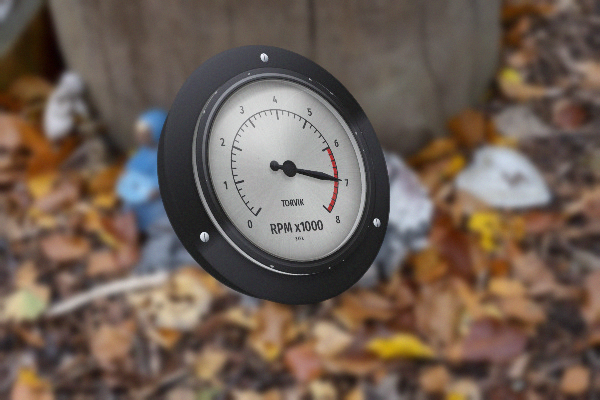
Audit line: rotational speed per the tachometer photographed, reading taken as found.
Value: 7000 rpm
